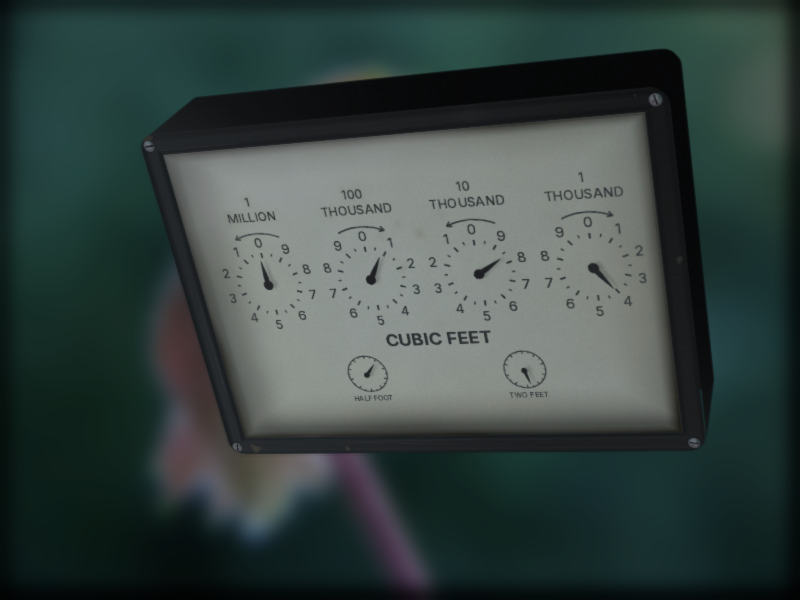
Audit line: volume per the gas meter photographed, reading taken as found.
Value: 8400 ft³
